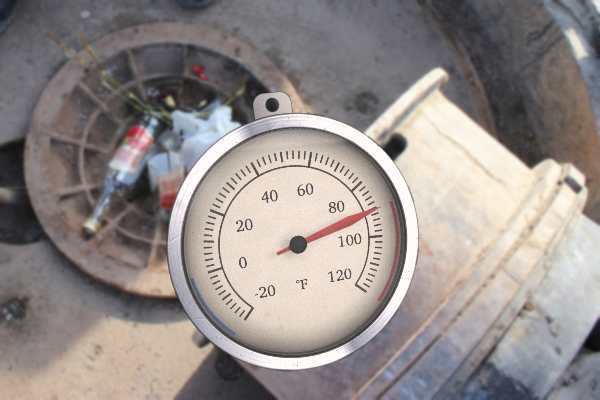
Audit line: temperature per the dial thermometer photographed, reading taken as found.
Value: 90 °F
